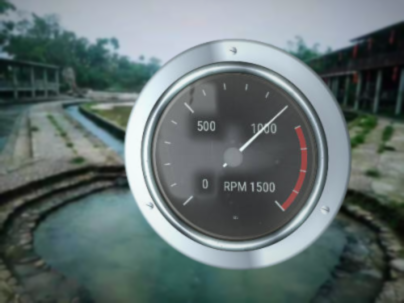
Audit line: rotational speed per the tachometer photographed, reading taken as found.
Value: 1000 rpm
